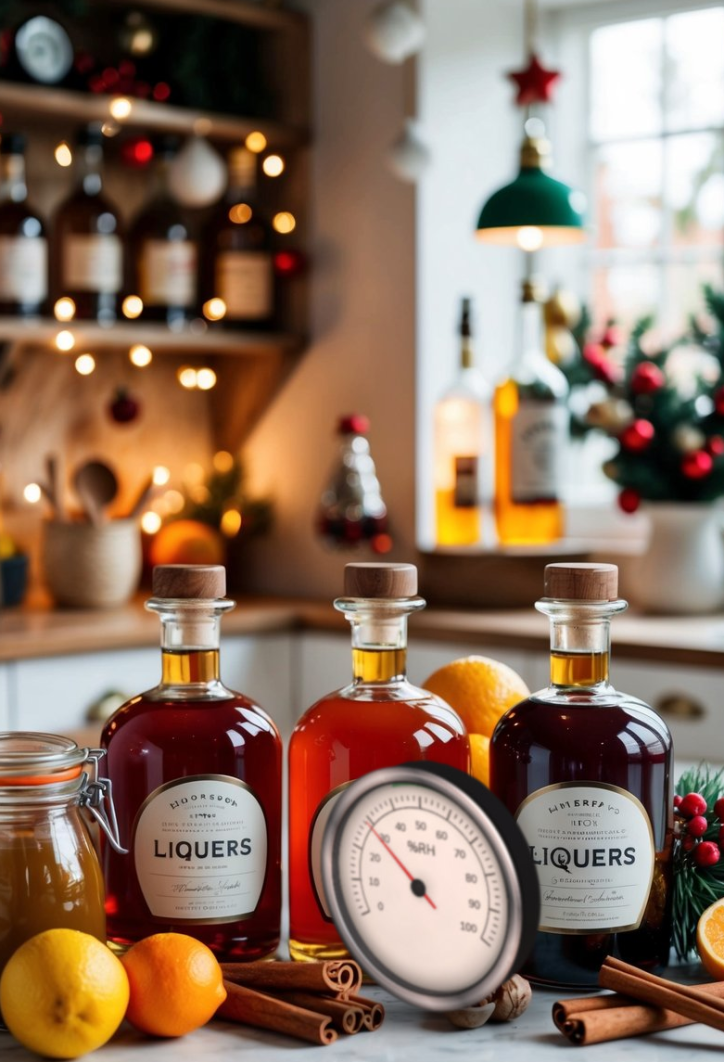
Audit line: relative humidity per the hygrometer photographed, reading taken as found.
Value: 30 %
